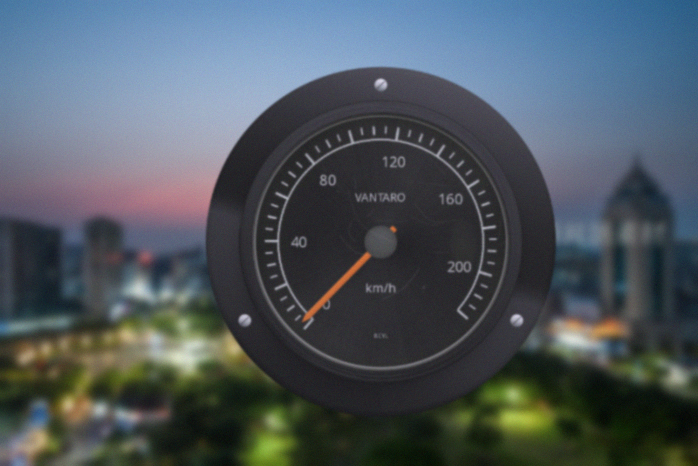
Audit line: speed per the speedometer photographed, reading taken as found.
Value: 2.5 km/h
